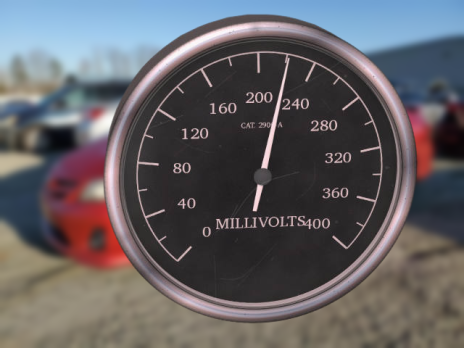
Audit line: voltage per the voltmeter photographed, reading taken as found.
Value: 220 mV
